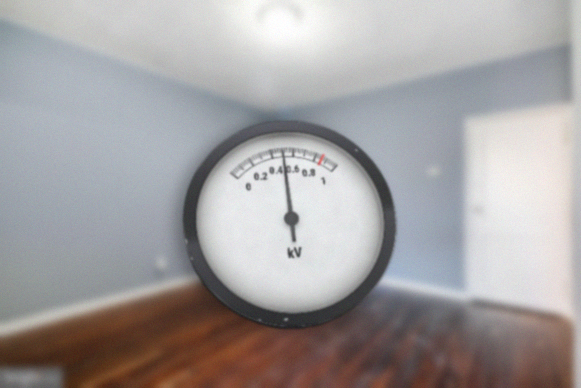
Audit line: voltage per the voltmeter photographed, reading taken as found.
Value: 0.5 kV
